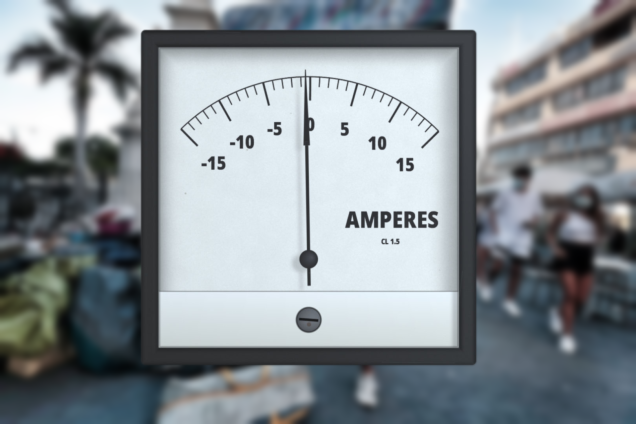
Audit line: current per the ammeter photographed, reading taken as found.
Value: -0.5 A
